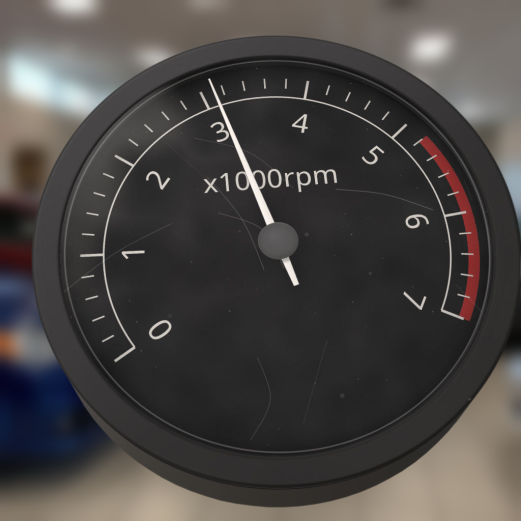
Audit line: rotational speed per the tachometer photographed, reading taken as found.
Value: 3100 rpm
